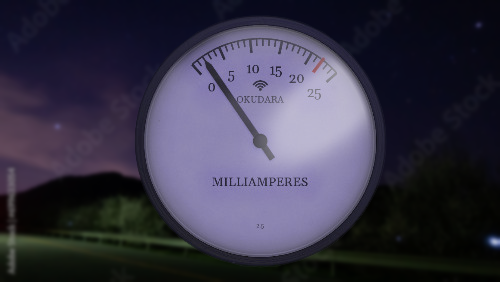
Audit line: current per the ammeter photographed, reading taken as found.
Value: 2 mA
